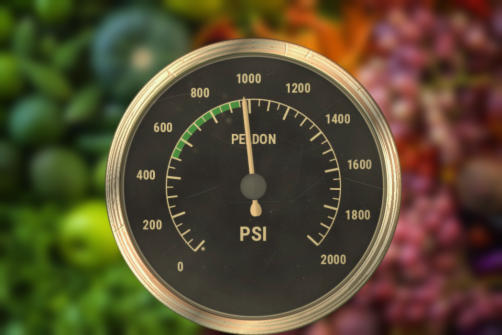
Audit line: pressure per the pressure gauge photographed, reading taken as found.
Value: 975 psi
